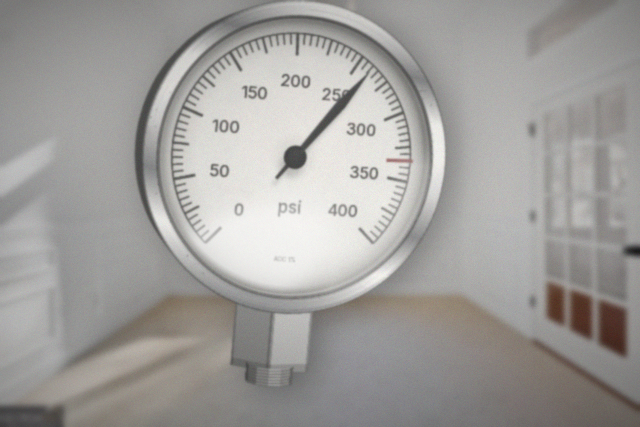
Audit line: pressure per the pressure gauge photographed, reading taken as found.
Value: 260 psi
